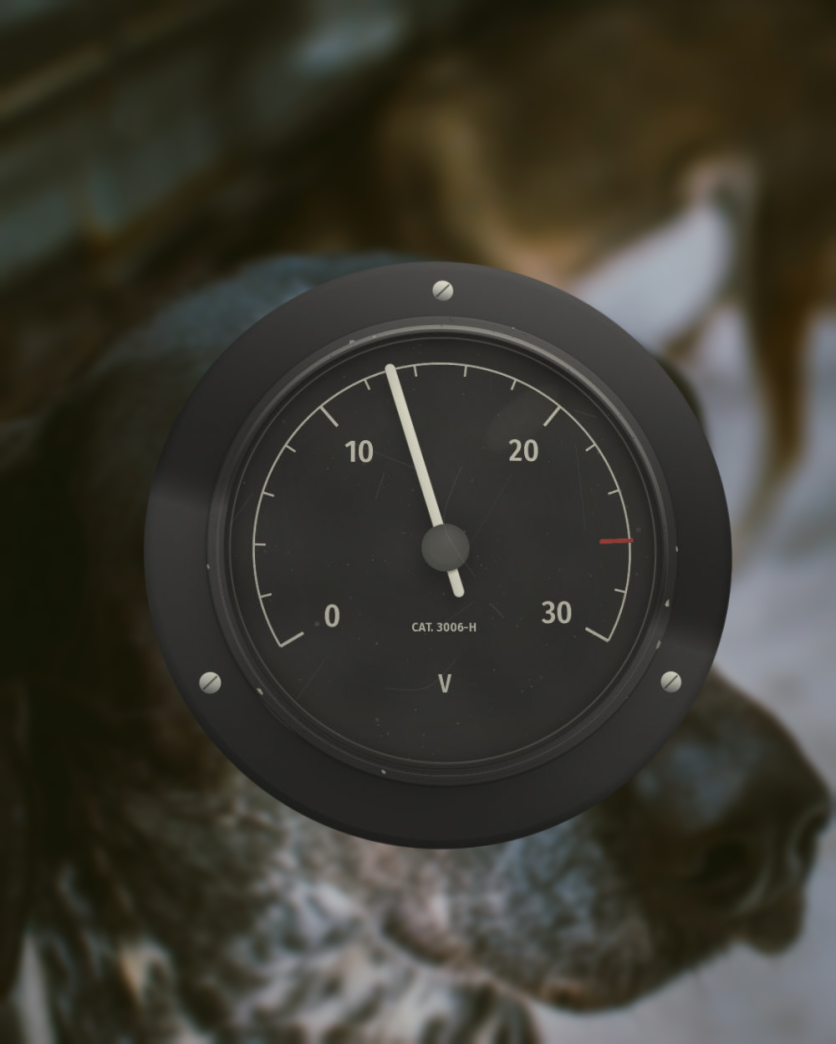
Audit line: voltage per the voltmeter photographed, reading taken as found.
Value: 13 V
